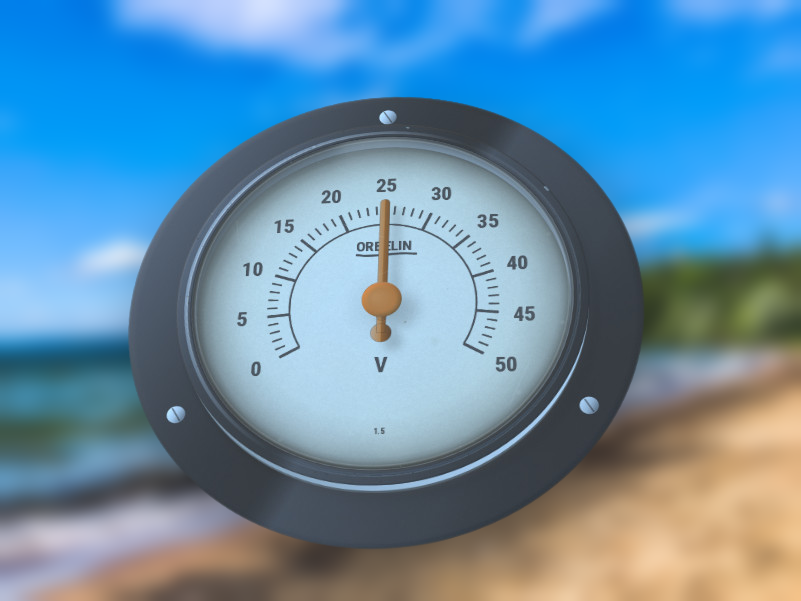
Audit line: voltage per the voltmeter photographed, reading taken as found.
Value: 25 V
